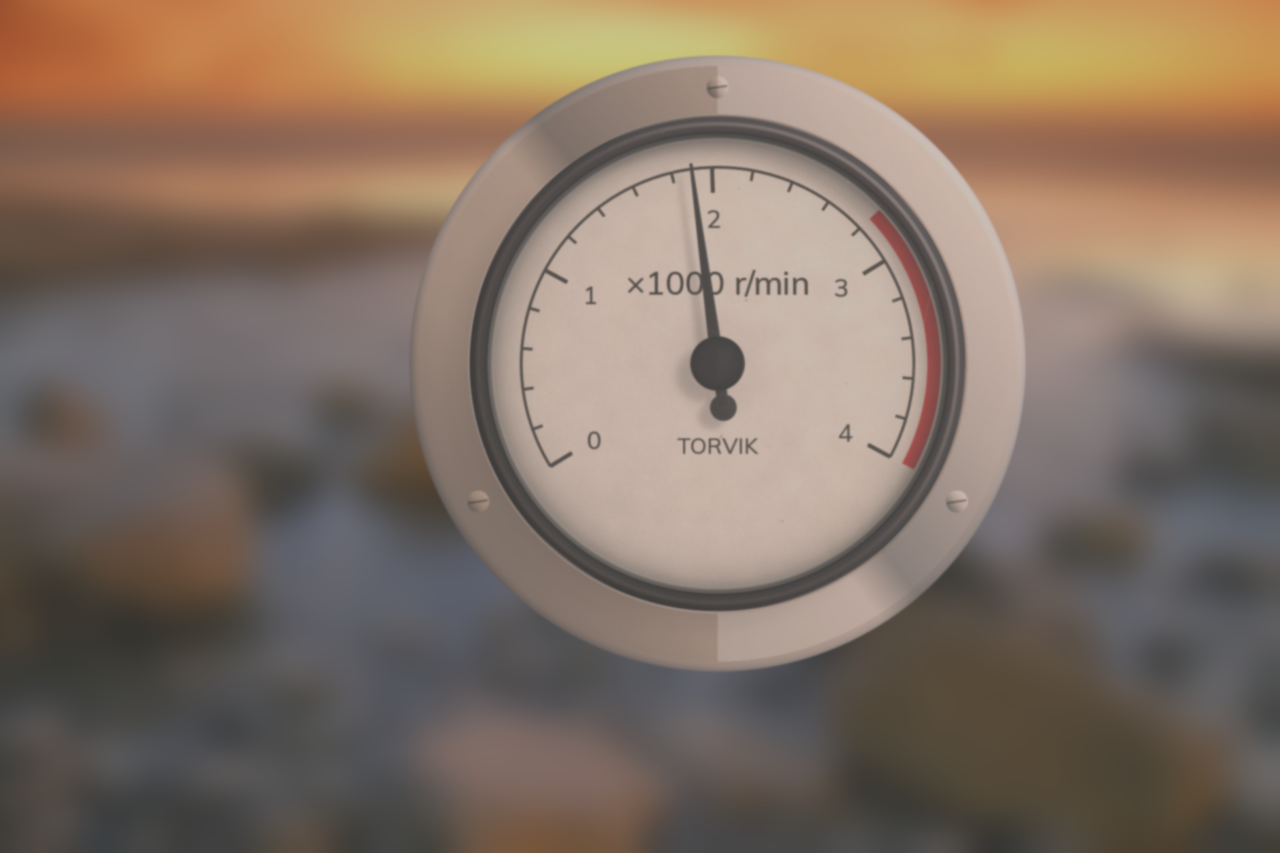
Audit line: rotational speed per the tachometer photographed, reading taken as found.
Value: 1900 rpm
